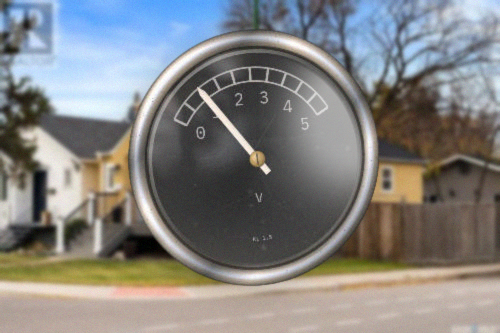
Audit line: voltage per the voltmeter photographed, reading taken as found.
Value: 1 V
